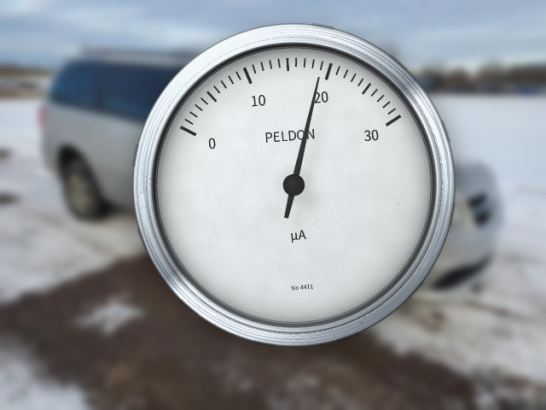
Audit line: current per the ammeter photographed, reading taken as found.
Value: 19 µA
